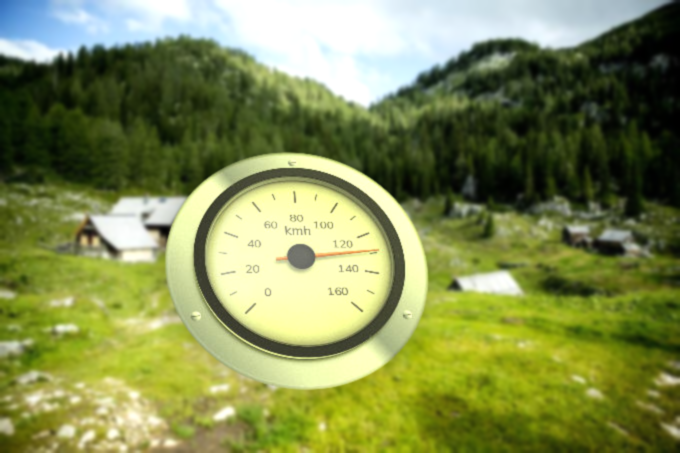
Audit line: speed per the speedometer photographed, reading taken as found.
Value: 130 km/h
